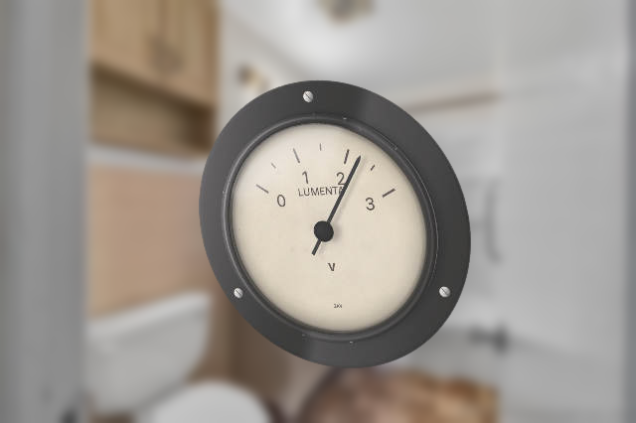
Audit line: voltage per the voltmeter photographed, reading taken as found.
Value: 2.25 V
